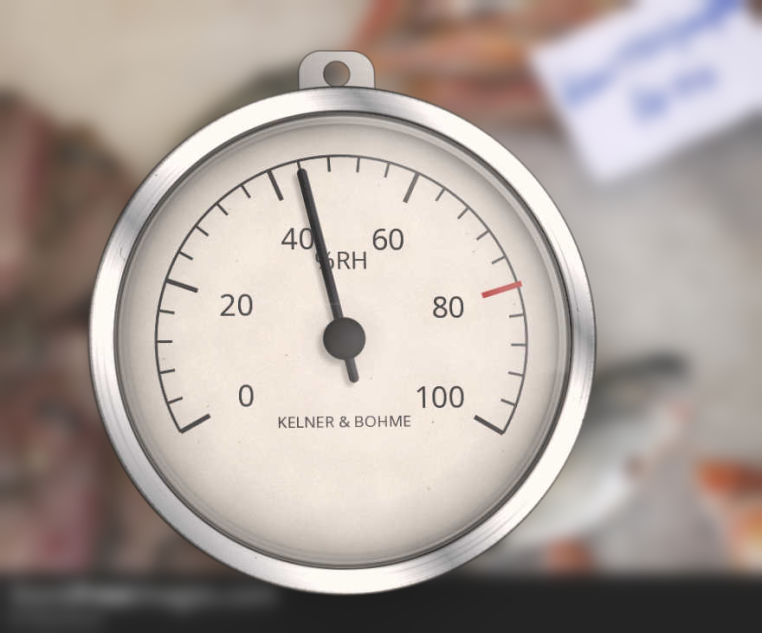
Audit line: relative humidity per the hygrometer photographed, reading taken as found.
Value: 44 %
